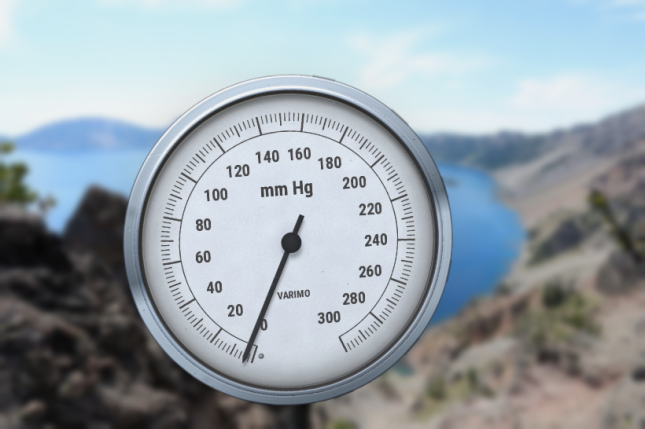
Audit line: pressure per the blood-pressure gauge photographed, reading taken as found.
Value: 4 mmHg
